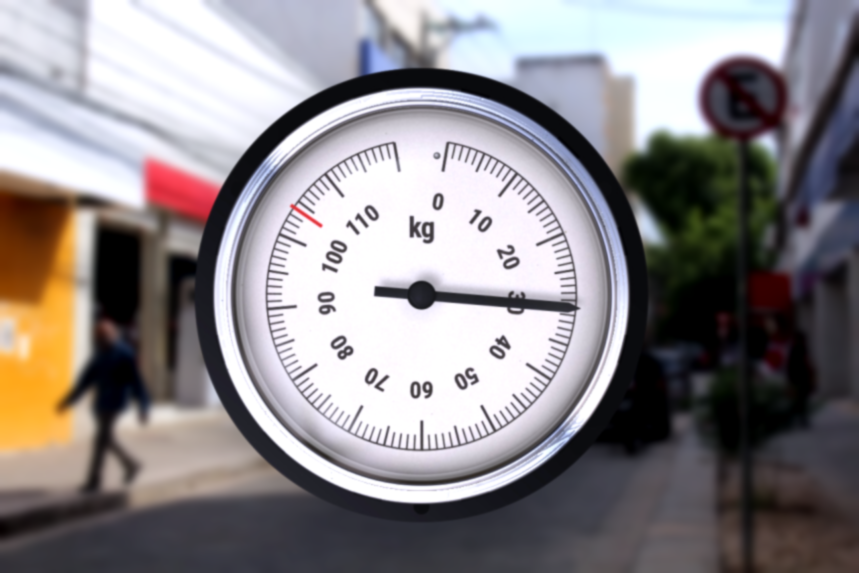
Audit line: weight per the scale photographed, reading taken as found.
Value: 30 kg
